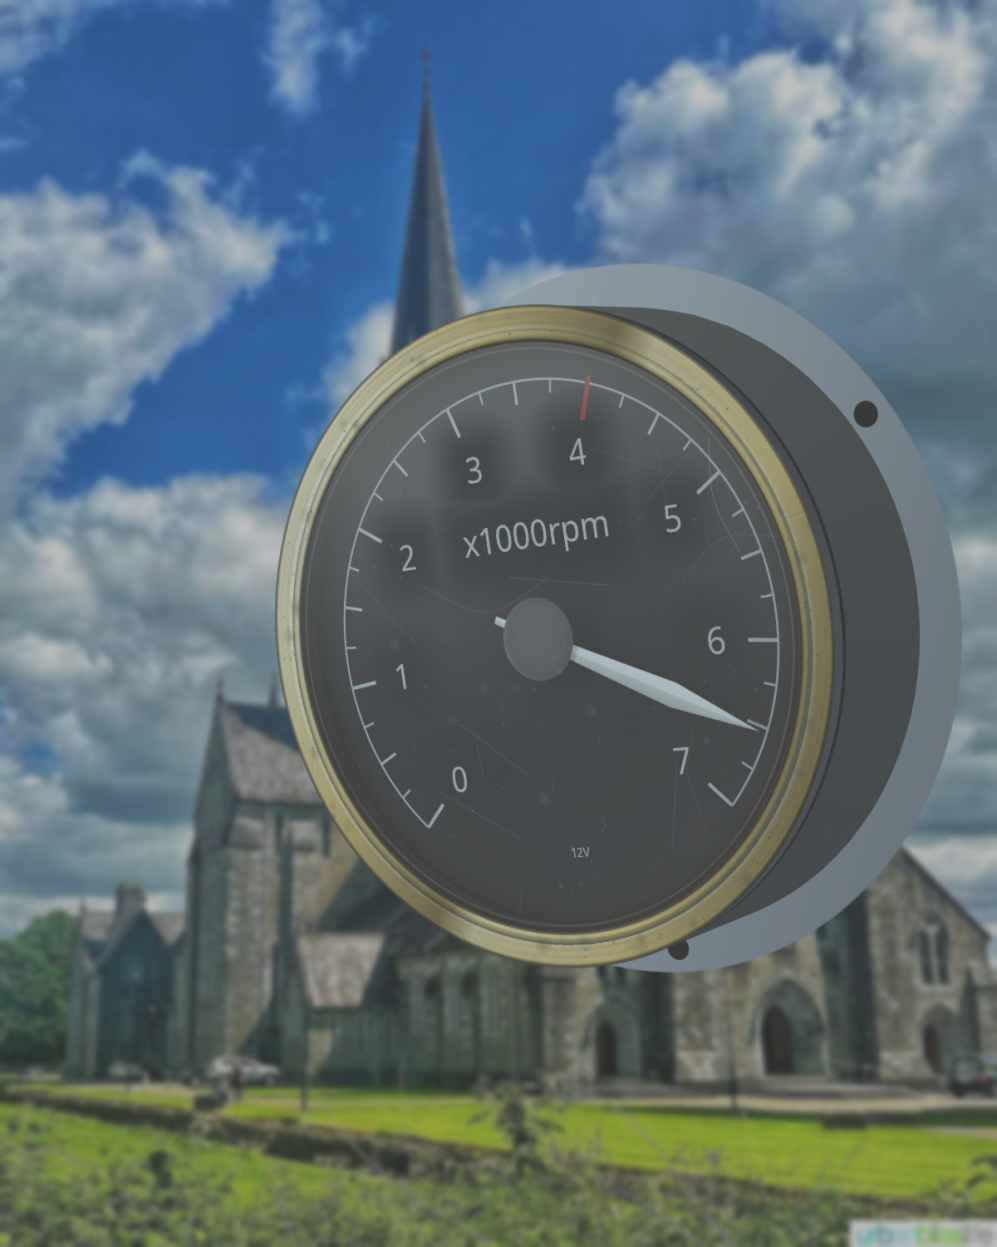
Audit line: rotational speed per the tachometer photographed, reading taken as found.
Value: 6500 rpm
